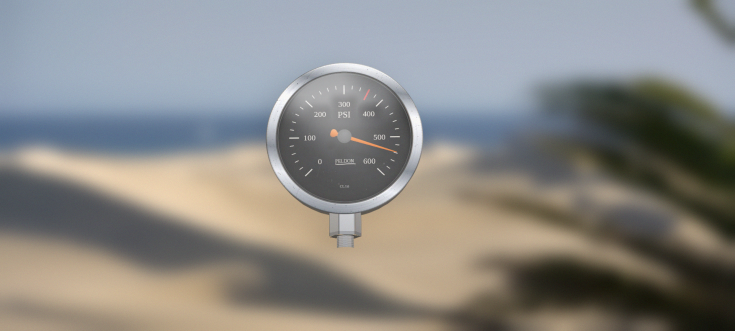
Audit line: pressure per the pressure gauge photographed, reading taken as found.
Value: 540 psi
